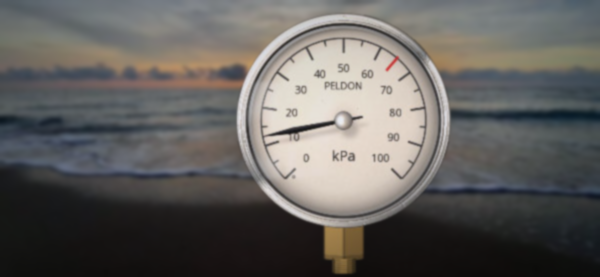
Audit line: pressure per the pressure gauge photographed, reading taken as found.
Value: 12.5 kPa
